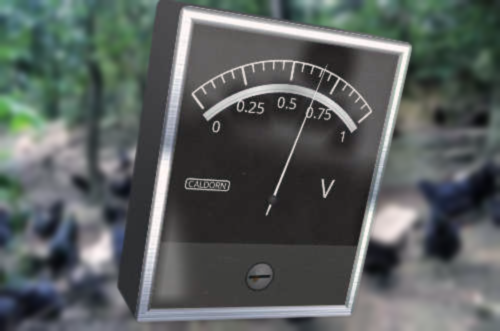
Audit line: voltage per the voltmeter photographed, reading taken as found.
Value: 0.65 V
